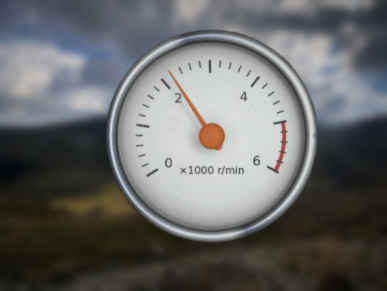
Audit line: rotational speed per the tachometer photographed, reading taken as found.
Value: 2200 rpm
